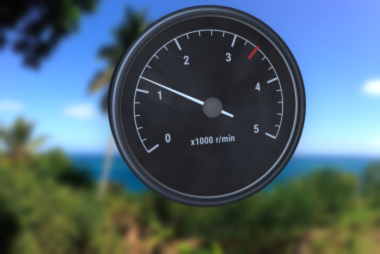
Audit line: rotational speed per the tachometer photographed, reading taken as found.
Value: 1200 rpm
